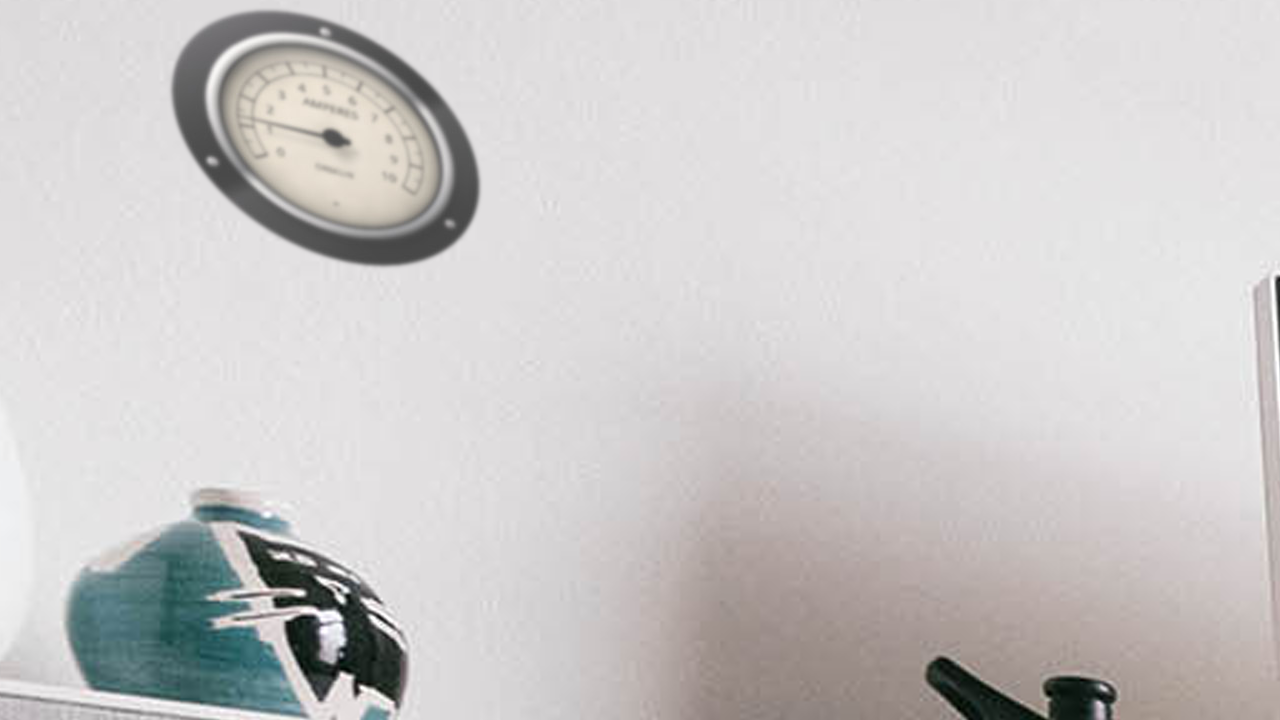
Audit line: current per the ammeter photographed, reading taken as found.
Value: 1.25 A
